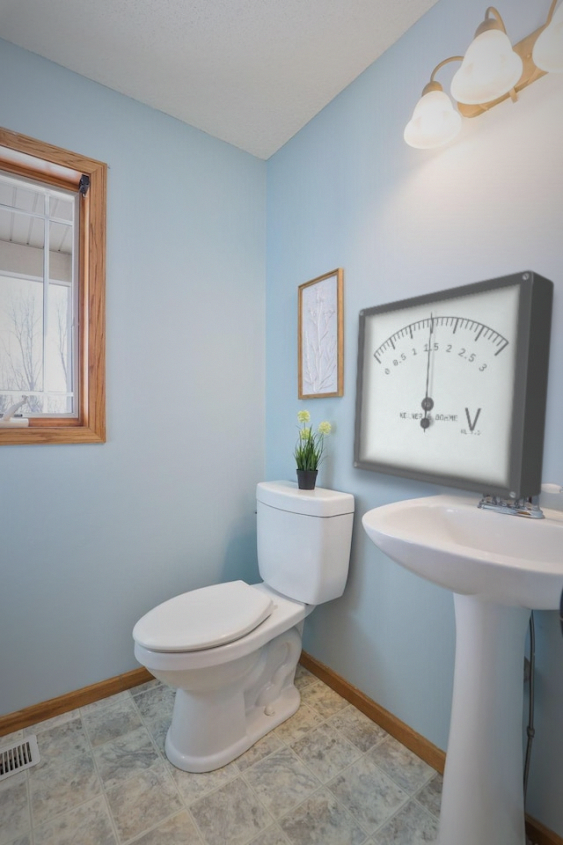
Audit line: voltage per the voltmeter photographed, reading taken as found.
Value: 1.5 V
